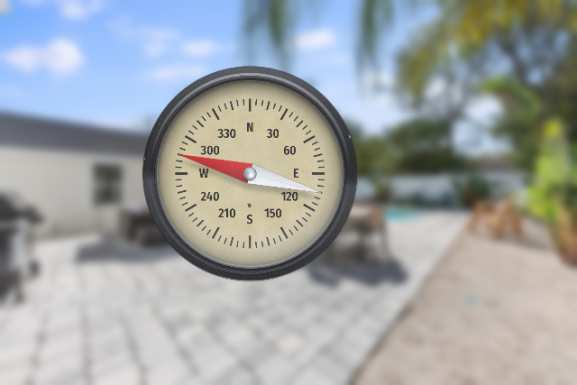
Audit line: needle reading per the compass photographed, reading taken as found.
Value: 285 °
